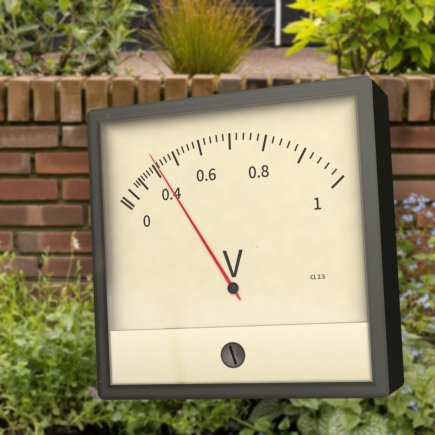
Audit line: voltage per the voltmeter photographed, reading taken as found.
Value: 0.42 V
